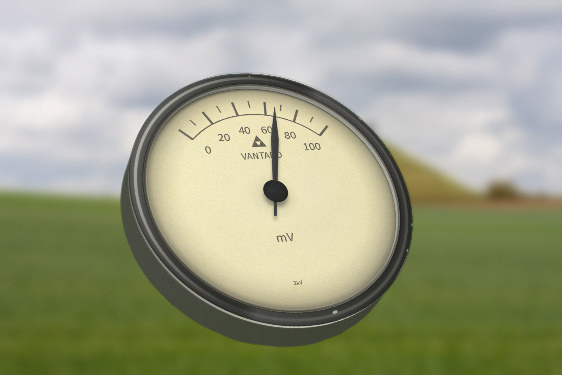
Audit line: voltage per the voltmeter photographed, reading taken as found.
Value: 65 mV
